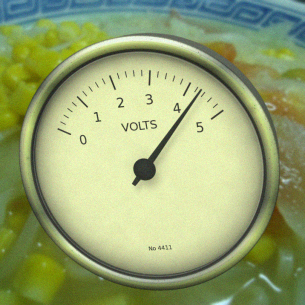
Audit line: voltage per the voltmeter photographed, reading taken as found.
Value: 4.3 V
